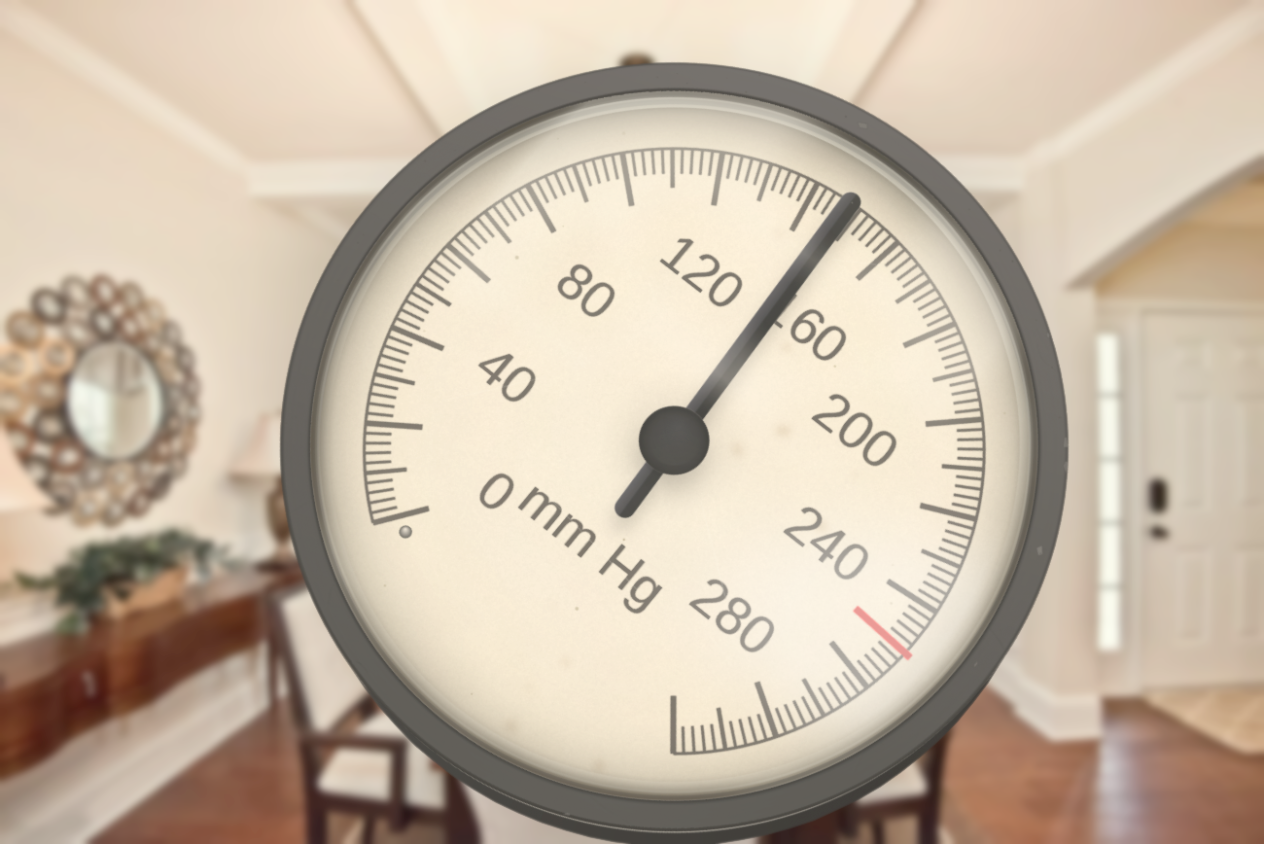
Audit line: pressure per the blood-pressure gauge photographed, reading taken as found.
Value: 148 mmHg
